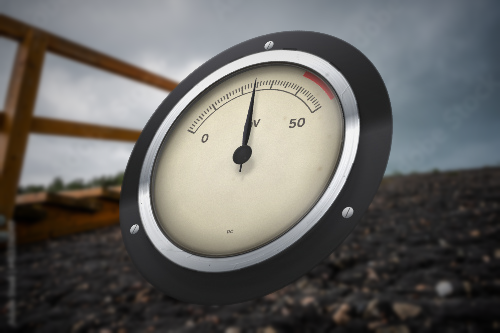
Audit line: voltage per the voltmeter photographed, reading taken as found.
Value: 25 mV
